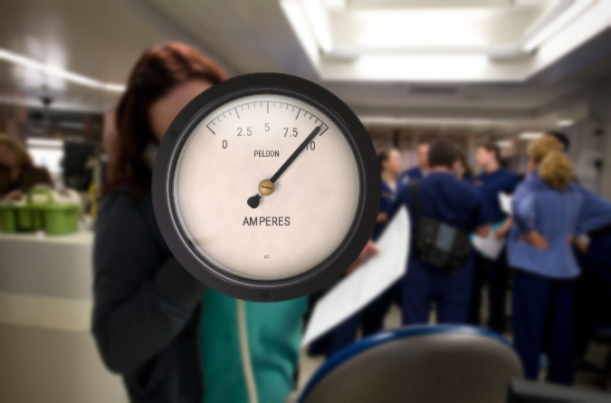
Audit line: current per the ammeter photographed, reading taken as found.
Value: 9.5 A
